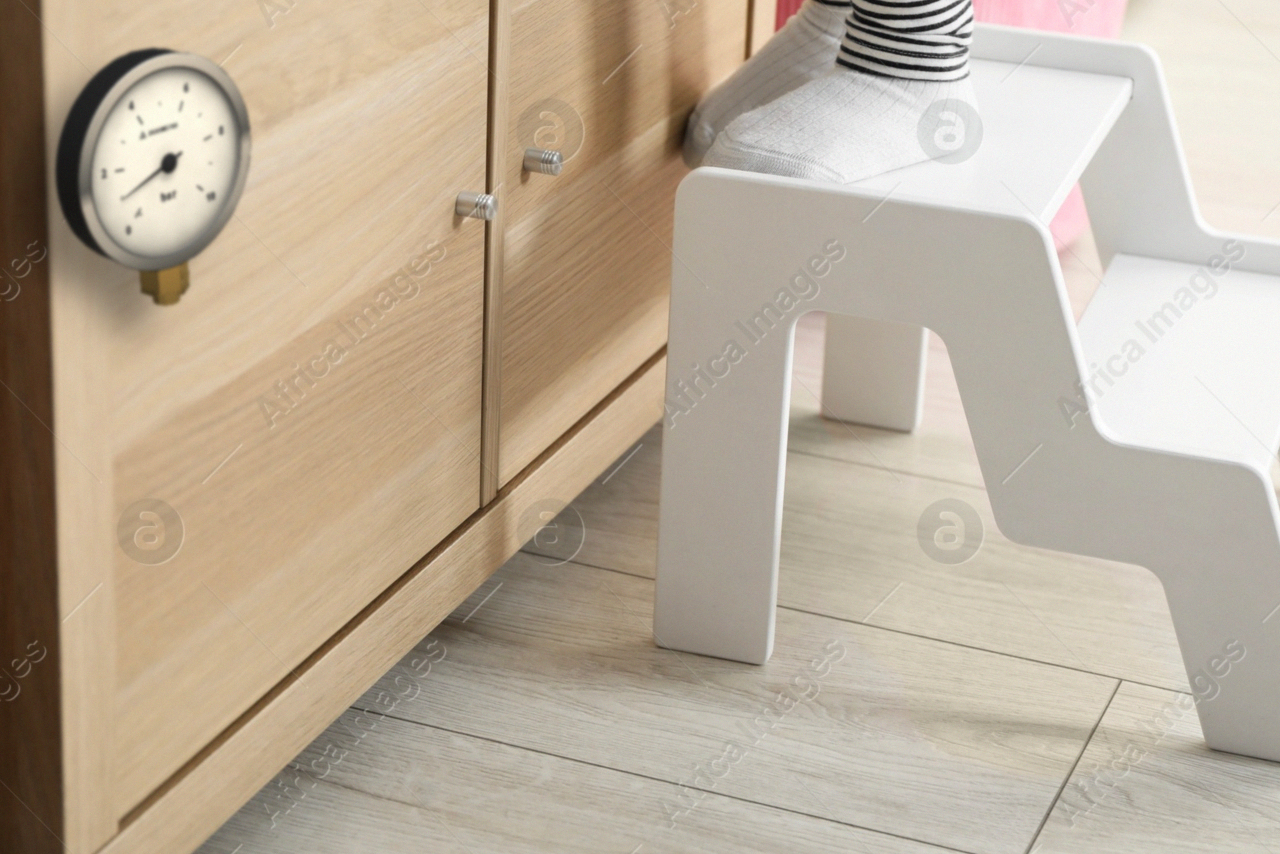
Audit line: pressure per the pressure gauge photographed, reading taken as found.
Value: 1 bar
